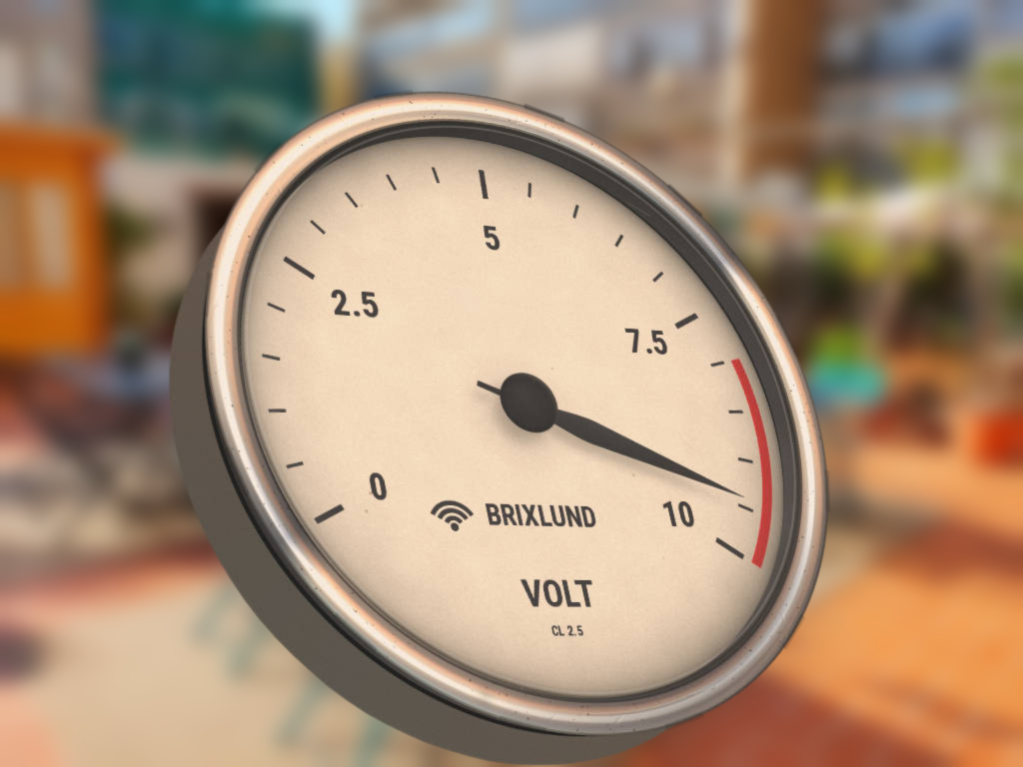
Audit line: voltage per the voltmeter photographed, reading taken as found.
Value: 9.5 V
